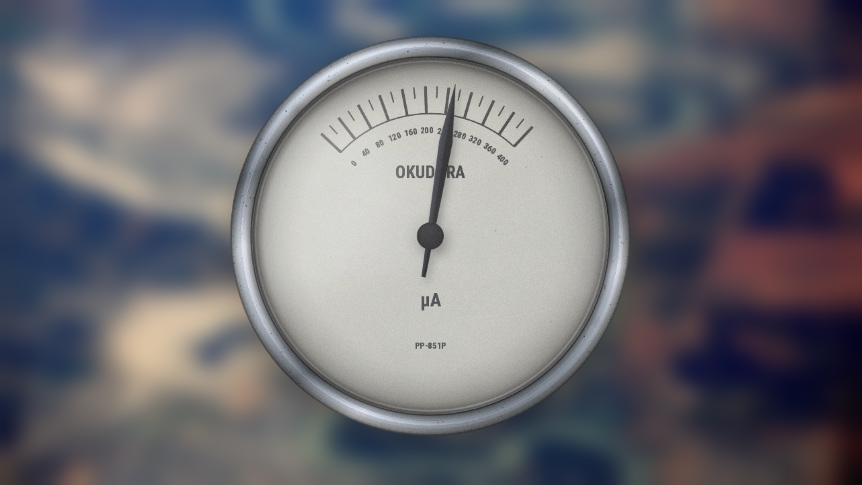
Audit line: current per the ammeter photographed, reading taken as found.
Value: 250 µA
